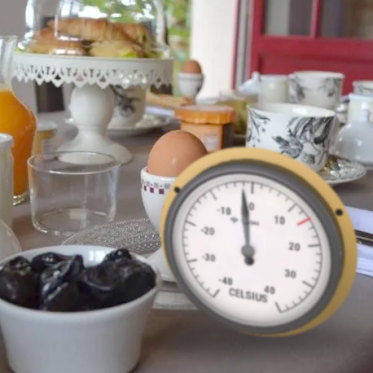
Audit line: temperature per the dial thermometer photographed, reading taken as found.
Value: -2 °C
